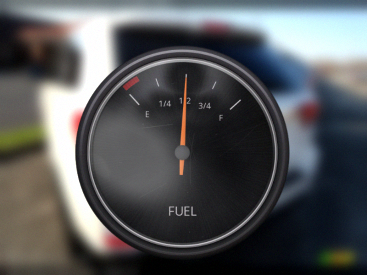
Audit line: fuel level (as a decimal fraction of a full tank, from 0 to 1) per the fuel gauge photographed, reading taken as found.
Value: 0.5
